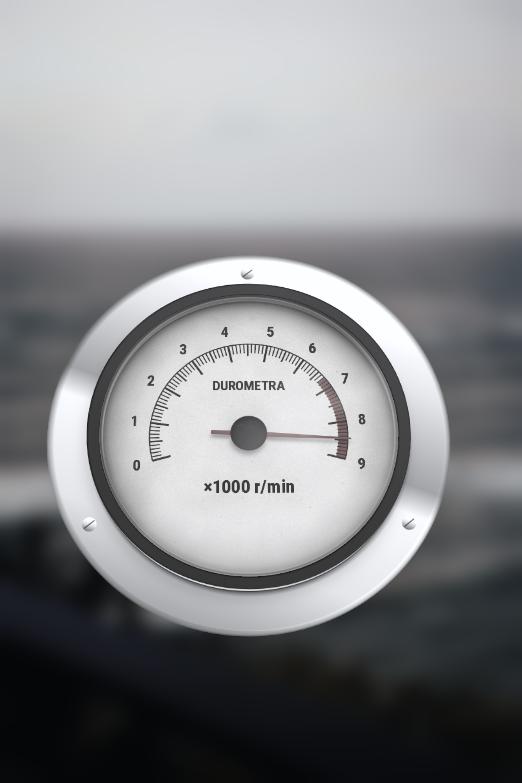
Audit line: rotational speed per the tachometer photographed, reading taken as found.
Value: 8500 rpm
